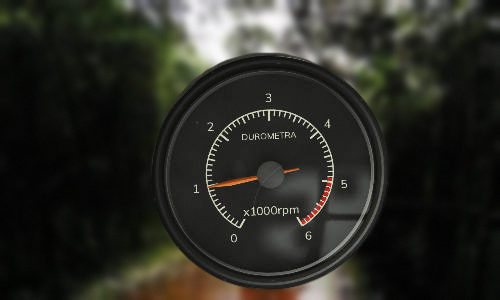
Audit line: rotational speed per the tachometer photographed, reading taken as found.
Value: 1000 rpm
